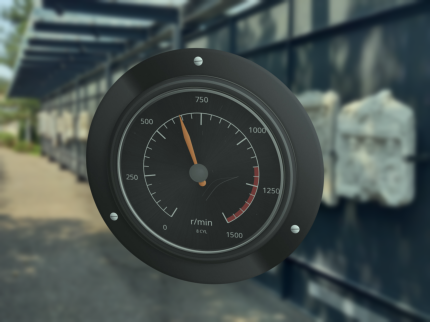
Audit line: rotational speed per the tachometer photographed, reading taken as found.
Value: 650 rpm
